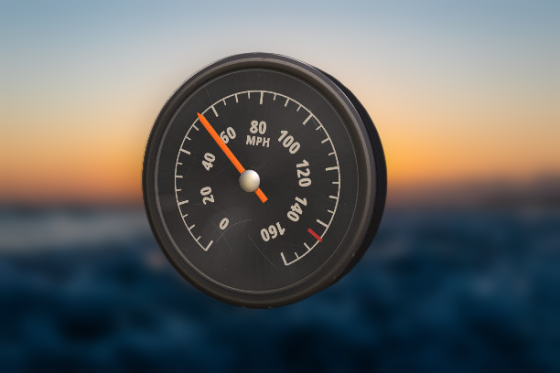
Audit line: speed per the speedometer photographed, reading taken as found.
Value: 55 mph
